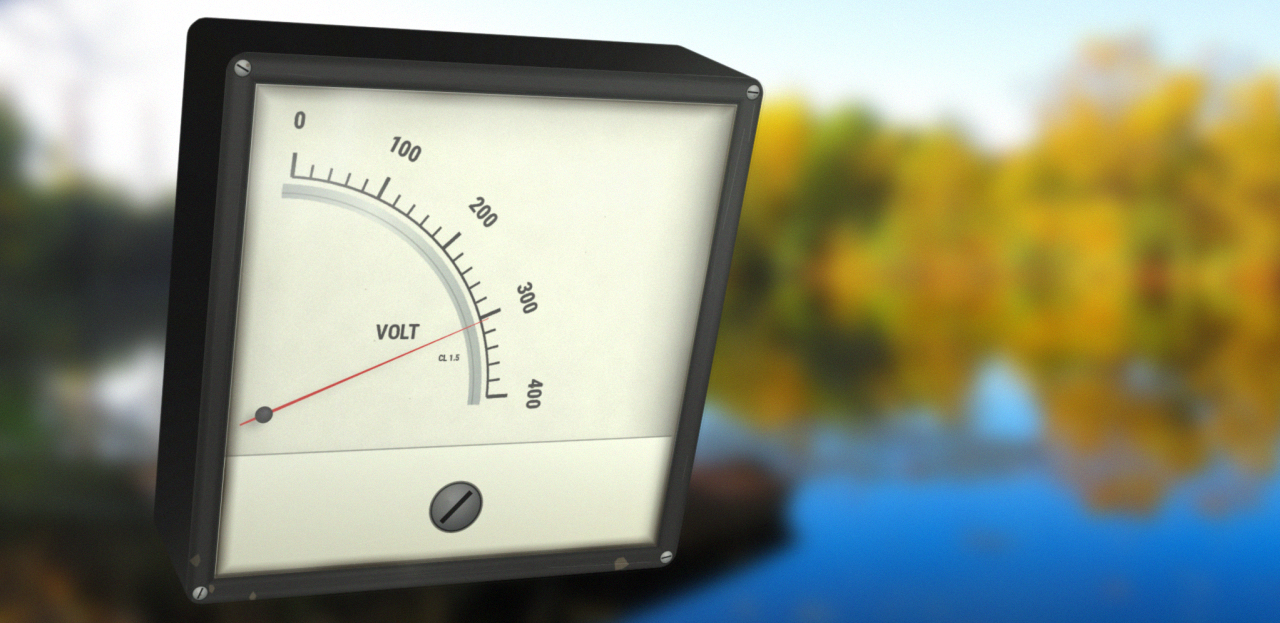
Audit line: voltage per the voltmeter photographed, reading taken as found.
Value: 300 V
